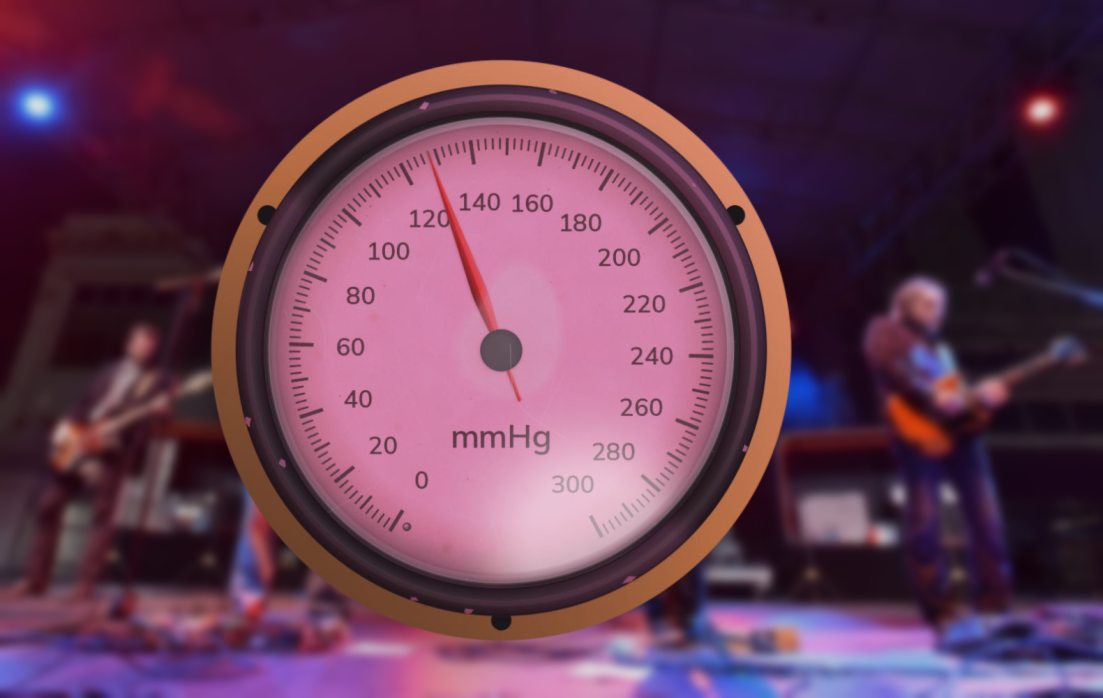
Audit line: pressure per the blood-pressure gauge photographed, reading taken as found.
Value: 128 mmHg
